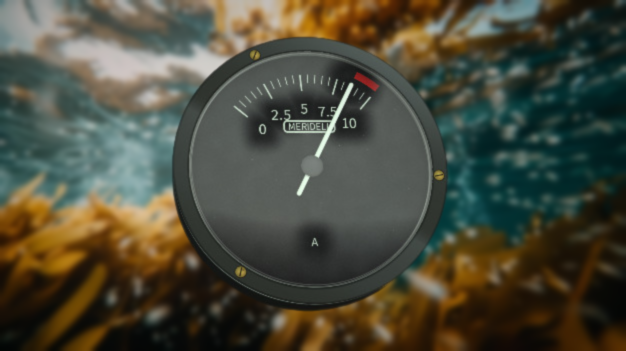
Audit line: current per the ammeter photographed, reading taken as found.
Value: 8.5 A
